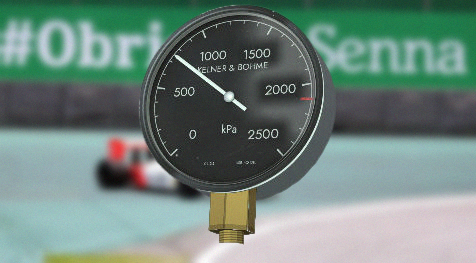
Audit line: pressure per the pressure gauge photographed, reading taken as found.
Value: 750 kPa
